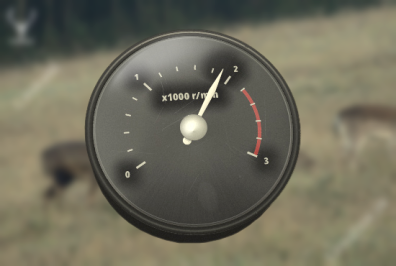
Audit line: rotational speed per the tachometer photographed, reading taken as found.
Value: 1900 rpm
